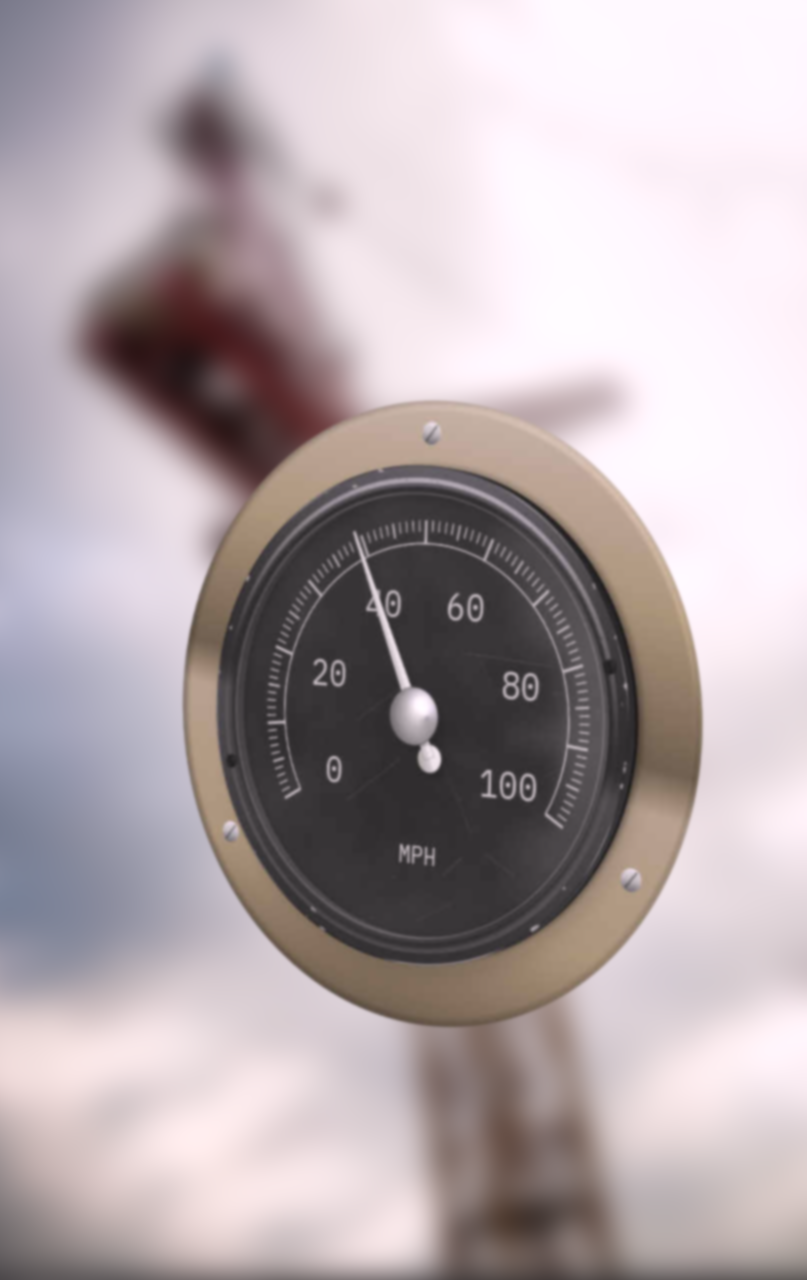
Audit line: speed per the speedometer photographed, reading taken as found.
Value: 40 mph
